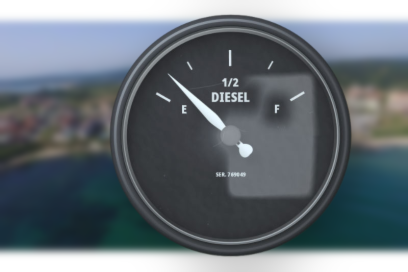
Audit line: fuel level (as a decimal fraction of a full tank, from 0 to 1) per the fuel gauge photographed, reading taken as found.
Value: 0.125
